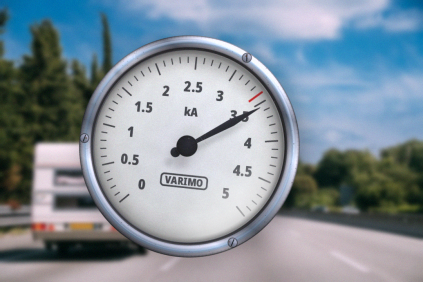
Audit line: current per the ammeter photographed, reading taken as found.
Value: 3.55 kA
